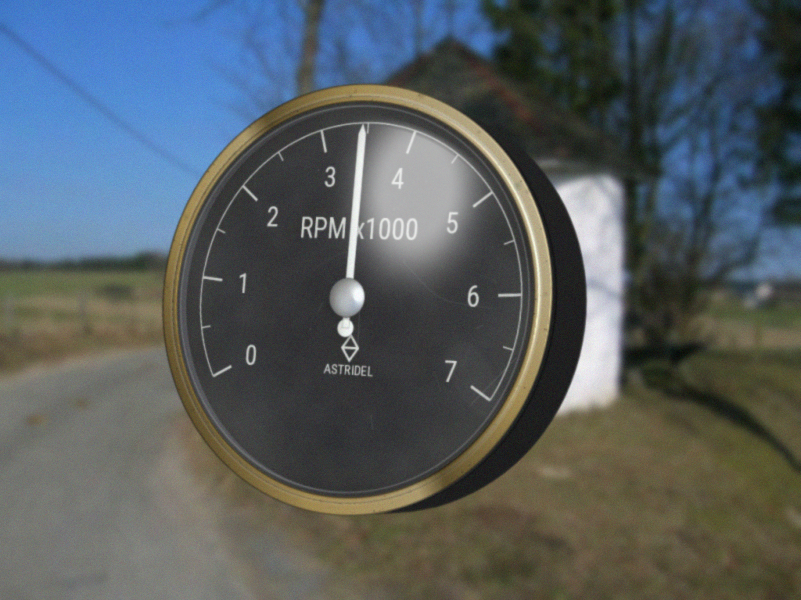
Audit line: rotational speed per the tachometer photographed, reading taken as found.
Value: 3500 rpm
